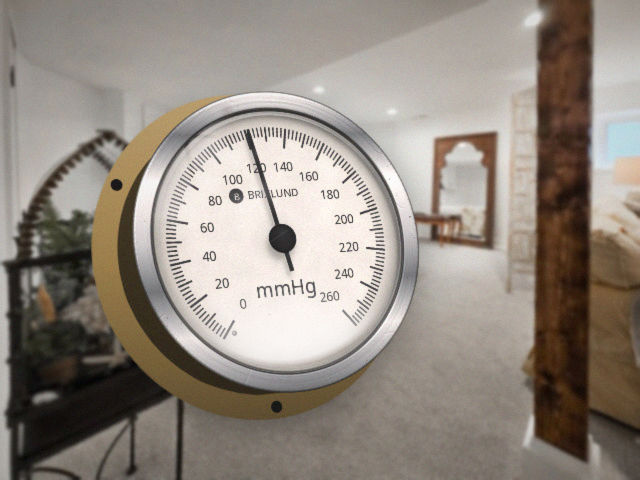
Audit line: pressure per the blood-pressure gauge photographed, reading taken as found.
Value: 120 mmHg
